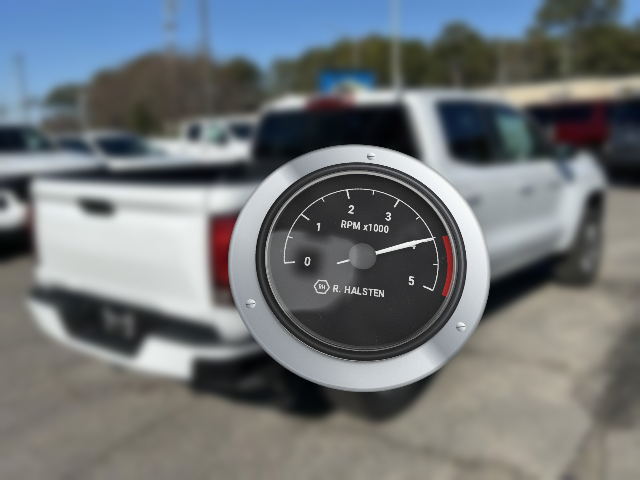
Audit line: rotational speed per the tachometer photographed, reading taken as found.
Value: 4000 rpm
